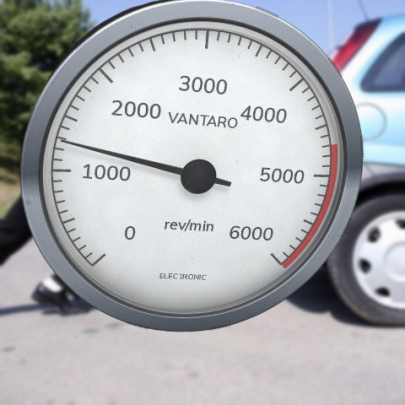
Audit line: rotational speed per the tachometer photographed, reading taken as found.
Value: 1300 rpm
